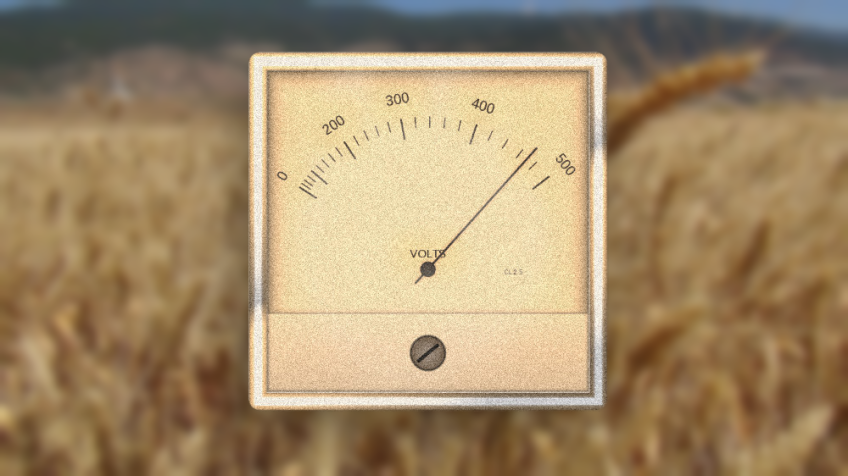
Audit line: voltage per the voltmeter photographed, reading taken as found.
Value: 470 V
